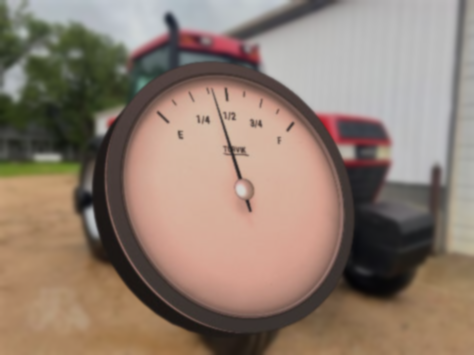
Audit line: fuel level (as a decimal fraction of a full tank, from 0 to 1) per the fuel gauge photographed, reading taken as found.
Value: 0.375
